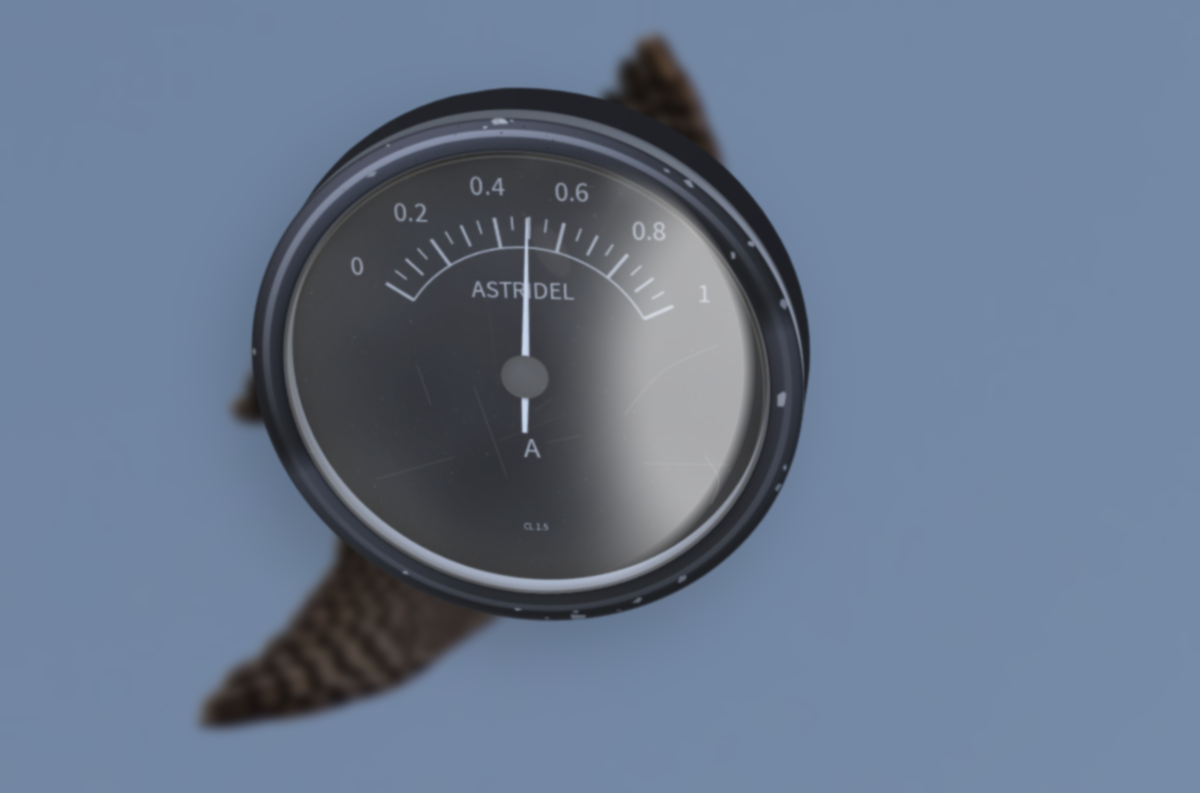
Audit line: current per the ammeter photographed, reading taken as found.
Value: 0.5 A
